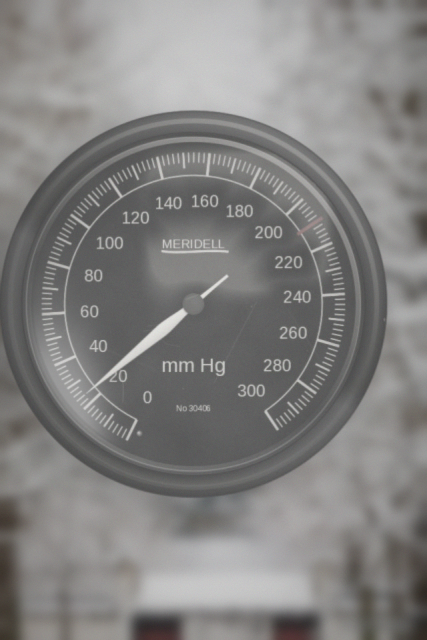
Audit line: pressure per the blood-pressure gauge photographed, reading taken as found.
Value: 24 mmHg
